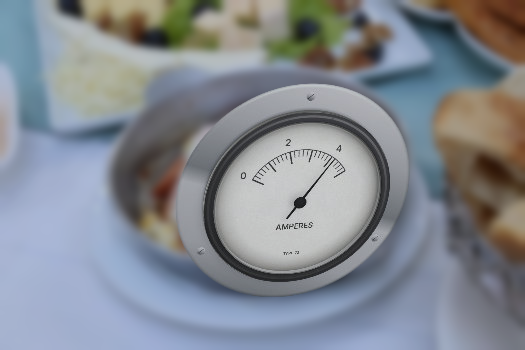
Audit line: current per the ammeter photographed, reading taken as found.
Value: 4 A
